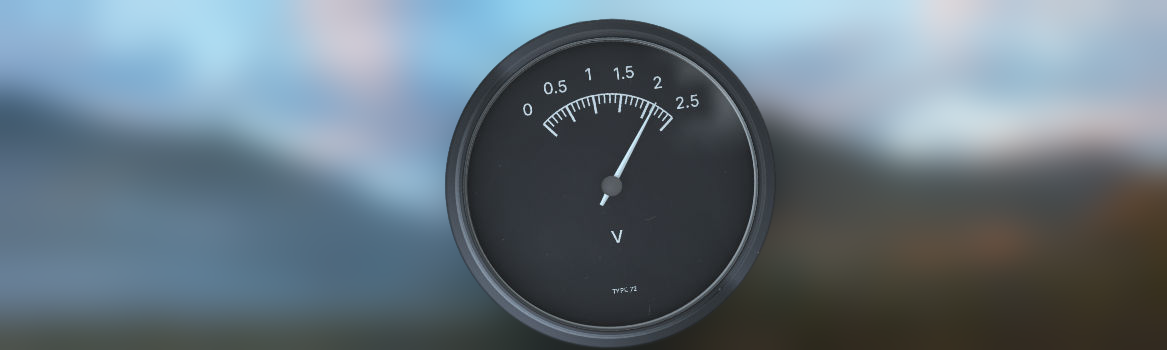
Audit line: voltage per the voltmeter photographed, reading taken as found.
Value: 2.1 V
